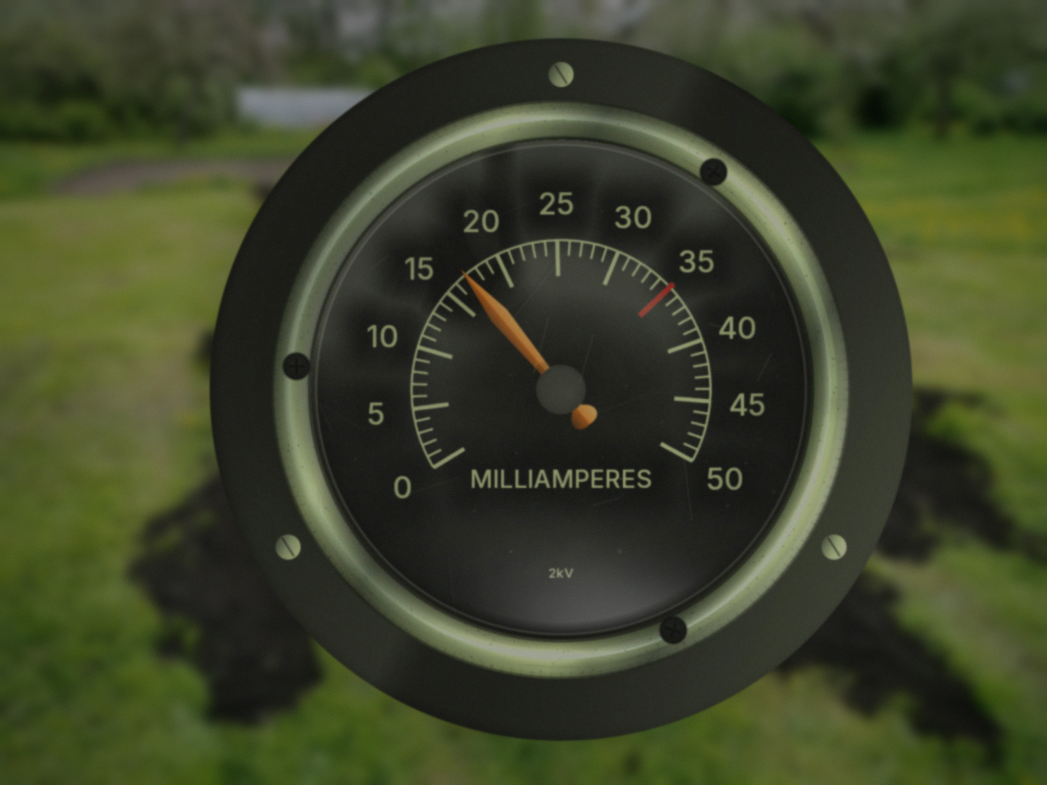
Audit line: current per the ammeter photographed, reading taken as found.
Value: 17 mA
